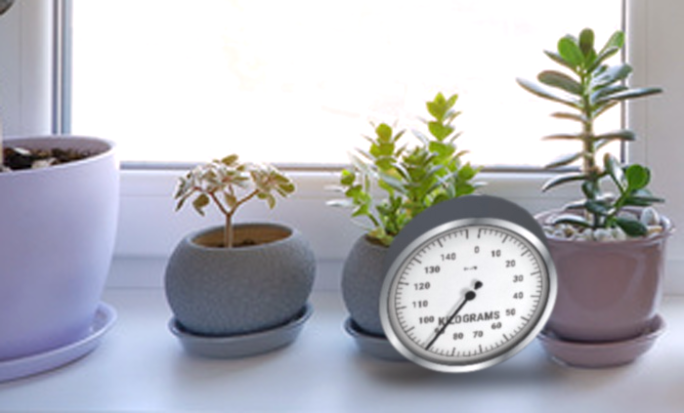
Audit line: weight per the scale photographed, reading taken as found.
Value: 90 kg
